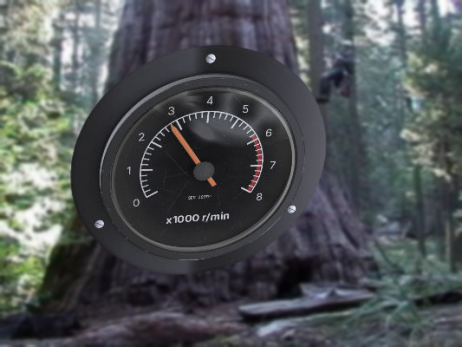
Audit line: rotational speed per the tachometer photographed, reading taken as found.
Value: 2800 rpm
